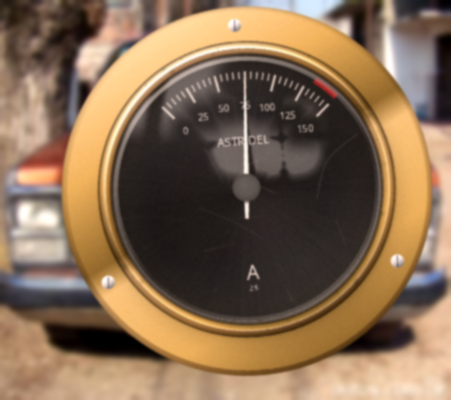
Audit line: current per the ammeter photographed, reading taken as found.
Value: 75 A
